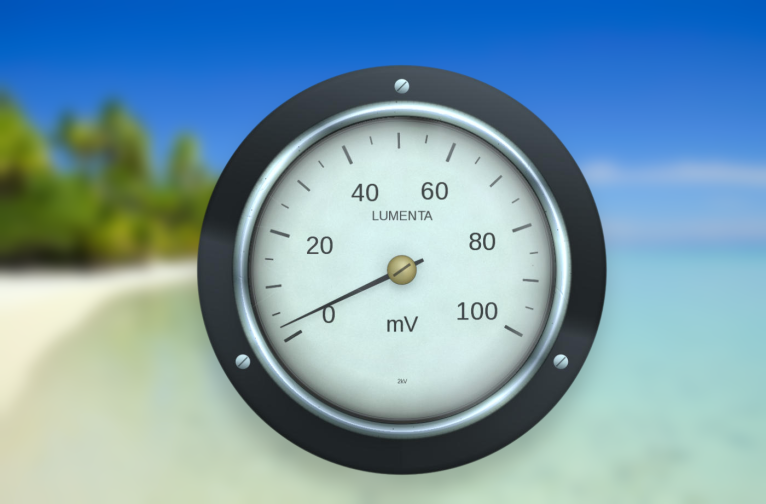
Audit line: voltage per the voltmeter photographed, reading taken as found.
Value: 2.5 mV
